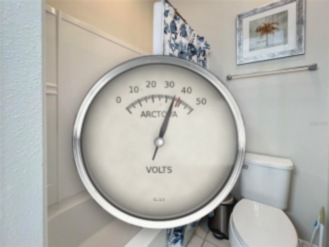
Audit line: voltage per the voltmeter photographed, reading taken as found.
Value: 35 V
